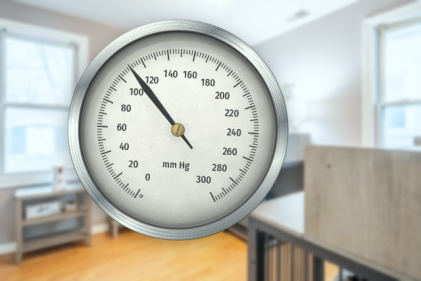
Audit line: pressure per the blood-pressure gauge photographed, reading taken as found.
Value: 110 mmHg
